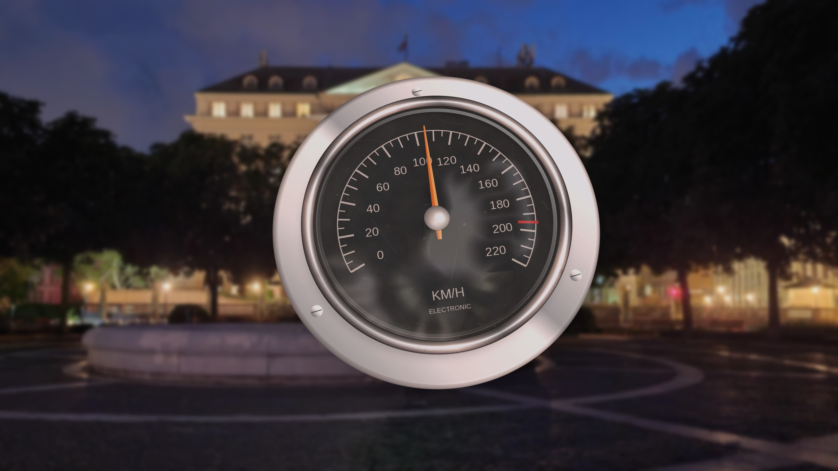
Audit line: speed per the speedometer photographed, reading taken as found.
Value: 105 km/h
